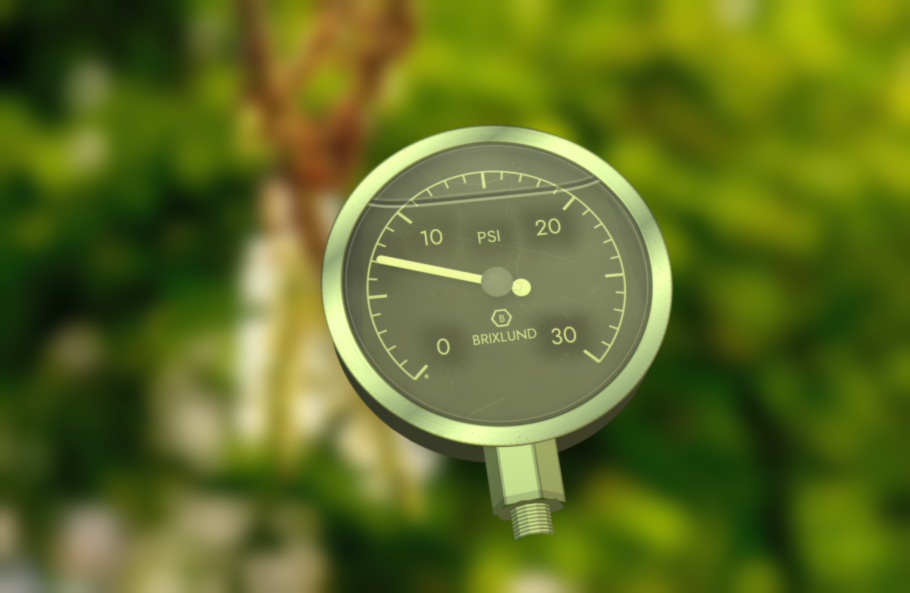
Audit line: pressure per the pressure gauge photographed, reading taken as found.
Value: 7 psi
